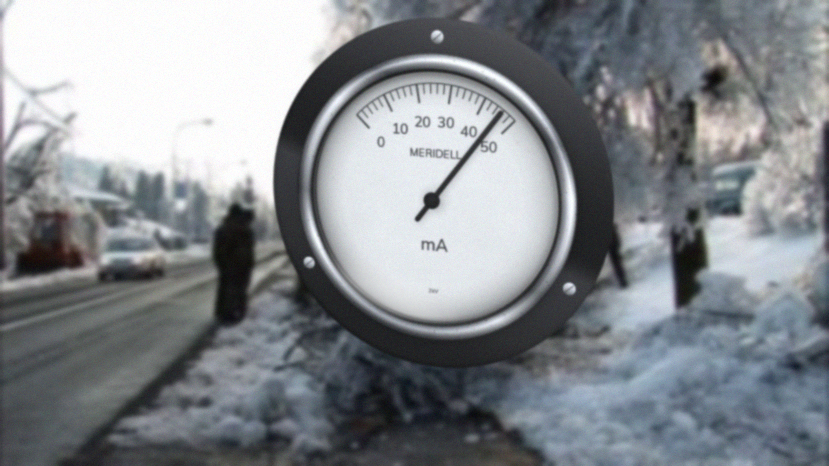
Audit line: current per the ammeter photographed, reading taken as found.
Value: 46 mA
